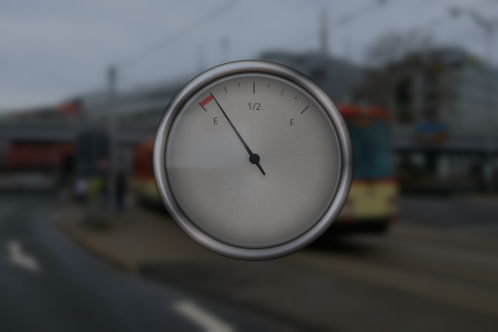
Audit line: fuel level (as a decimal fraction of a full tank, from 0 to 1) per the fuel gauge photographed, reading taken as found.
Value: 0.125
